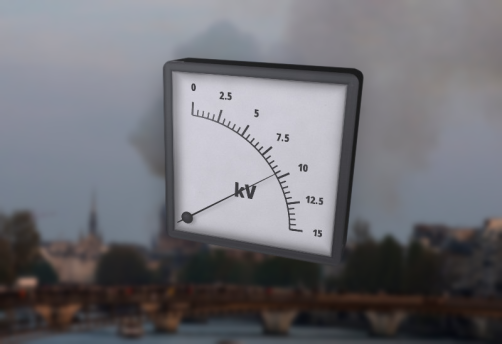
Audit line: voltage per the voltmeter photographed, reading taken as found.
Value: 9.5 kV
